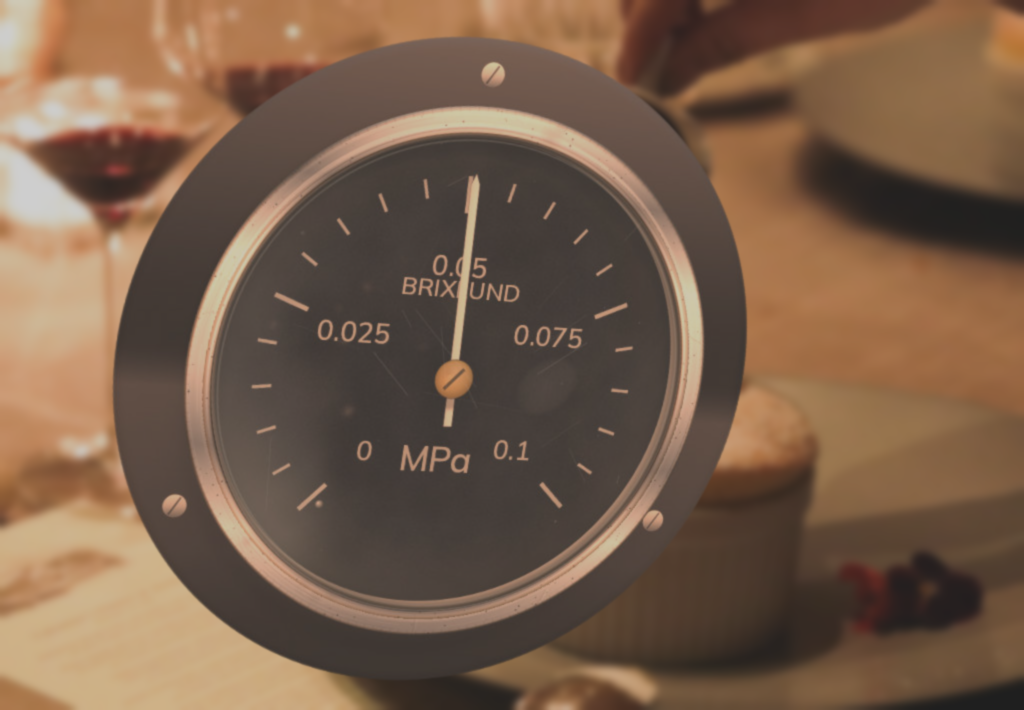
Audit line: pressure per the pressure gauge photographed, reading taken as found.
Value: 0.05 MPa
